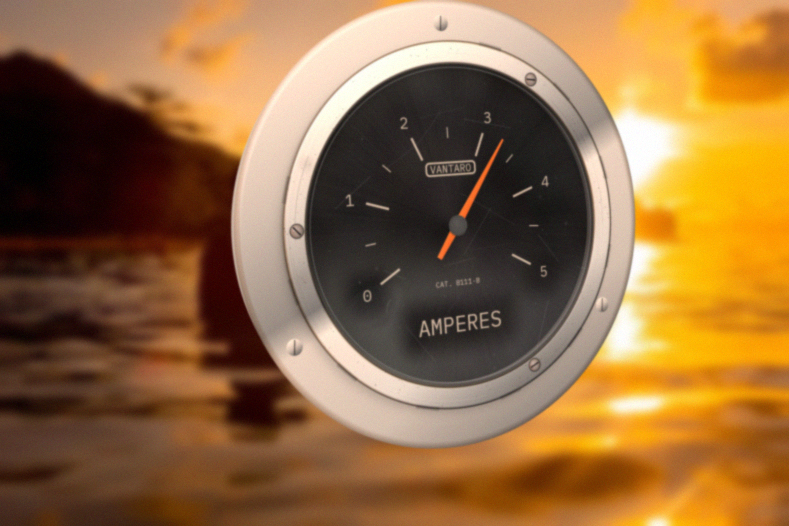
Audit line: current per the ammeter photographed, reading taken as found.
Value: 3.25 A
